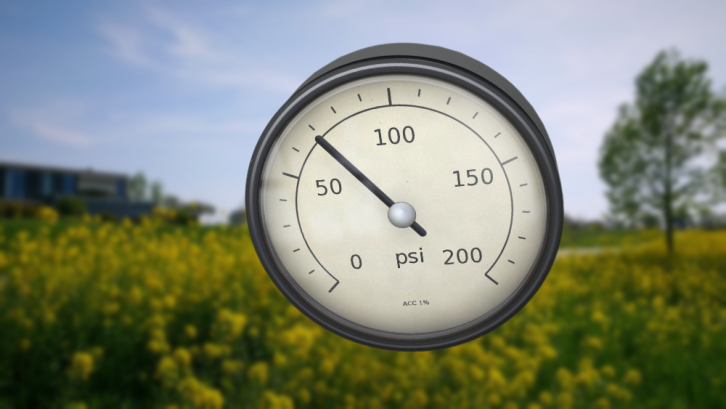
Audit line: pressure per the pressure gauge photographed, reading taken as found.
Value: 70 psi
